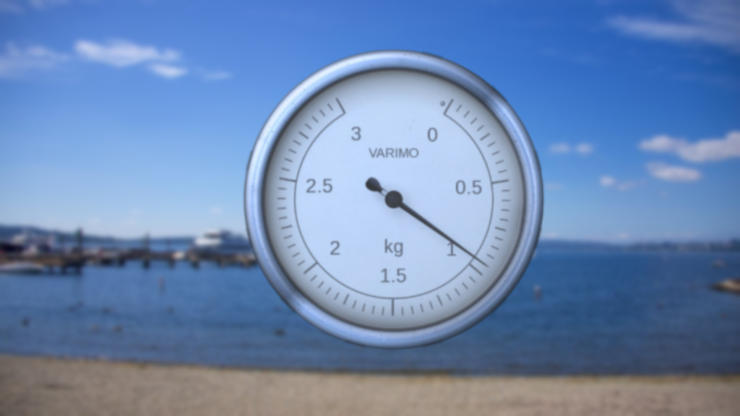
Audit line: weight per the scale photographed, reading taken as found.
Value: 0.95 kg
